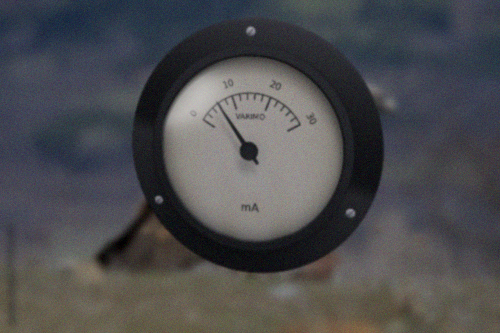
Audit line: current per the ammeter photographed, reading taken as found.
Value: 6 mA
